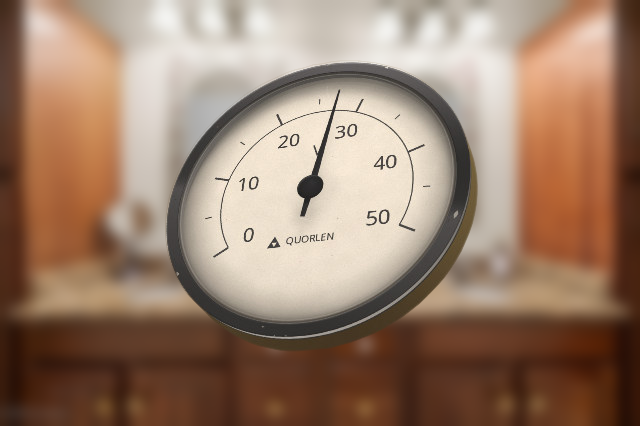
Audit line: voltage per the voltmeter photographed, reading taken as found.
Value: 27.5 V
